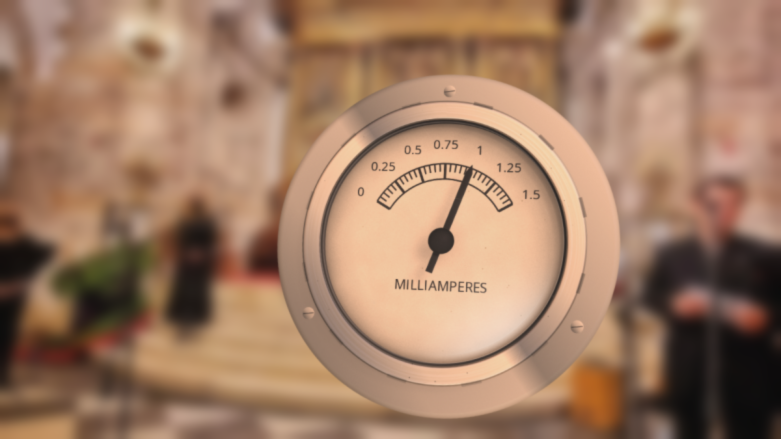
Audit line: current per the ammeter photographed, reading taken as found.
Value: 1 mA
